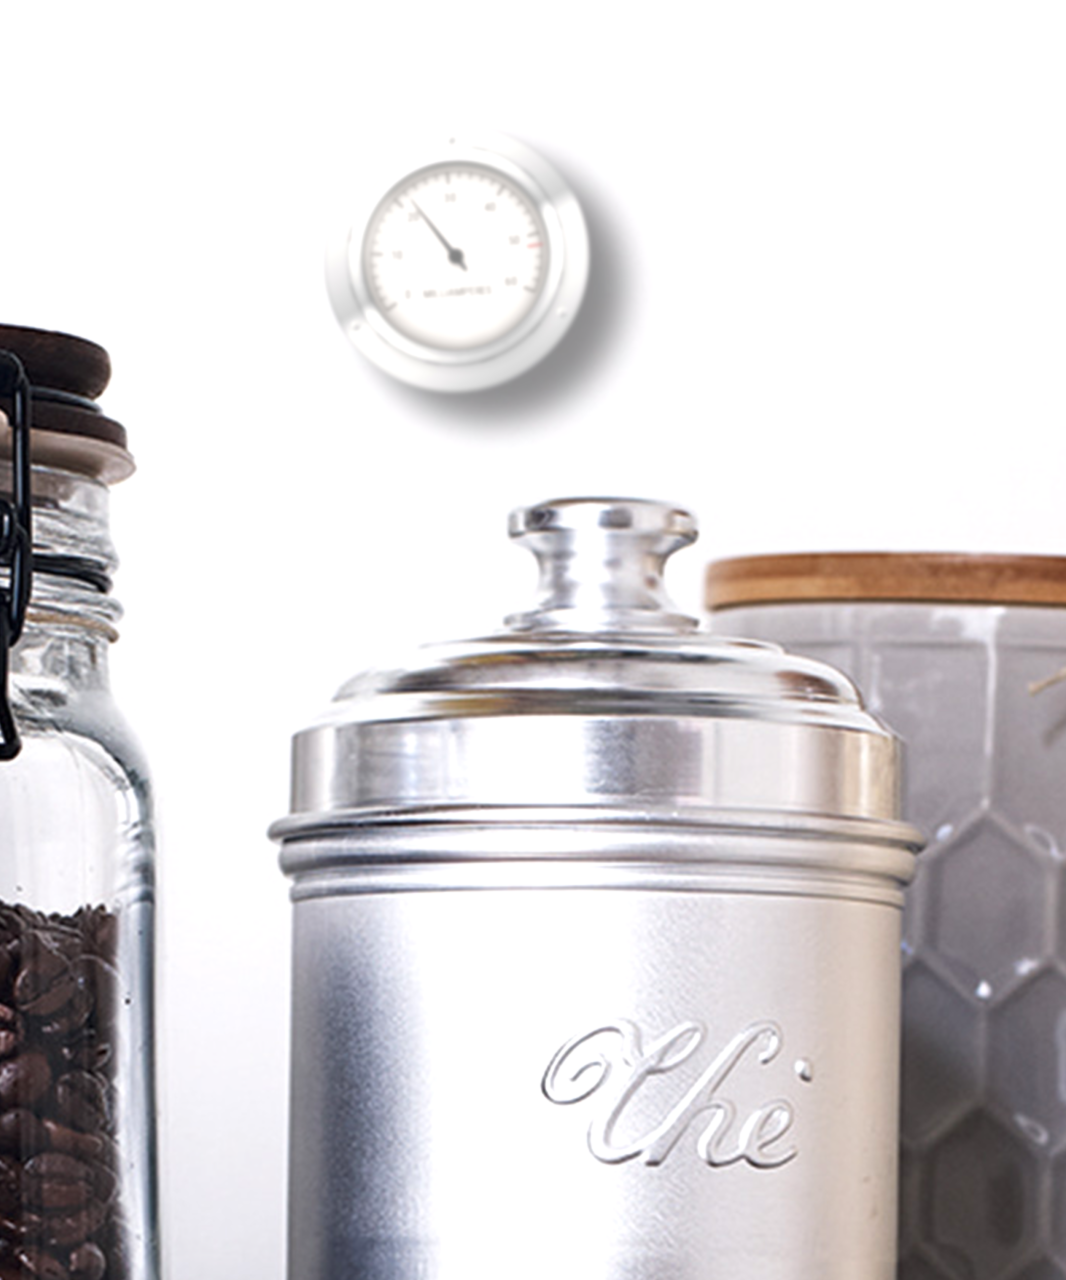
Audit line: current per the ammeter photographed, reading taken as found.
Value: 22 mA
